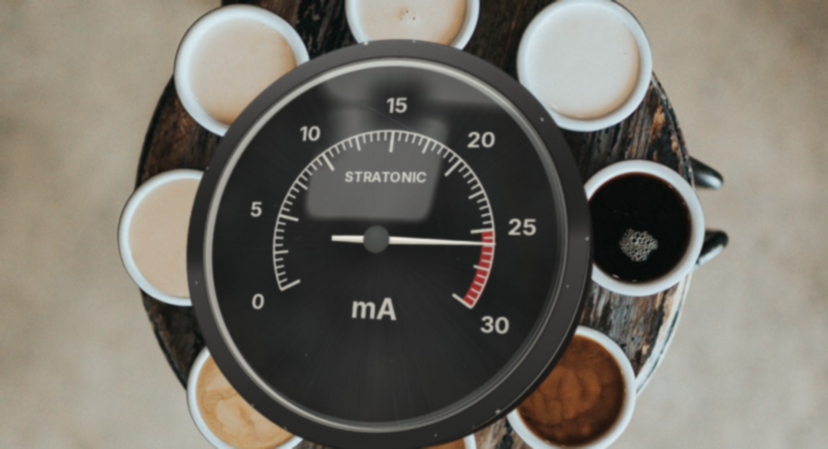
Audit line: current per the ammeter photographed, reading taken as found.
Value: 26 mA
